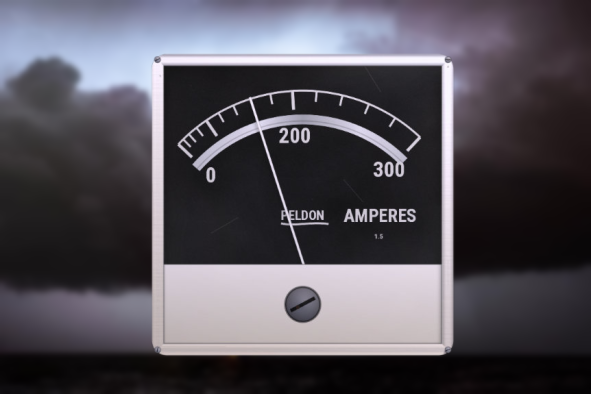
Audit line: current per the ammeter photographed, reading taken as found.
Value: 160 A
